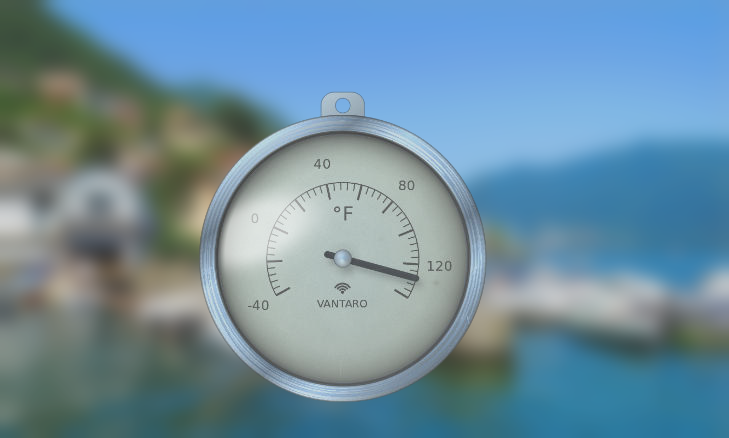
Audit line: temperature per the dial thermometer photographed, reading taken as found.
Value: 128 °F
